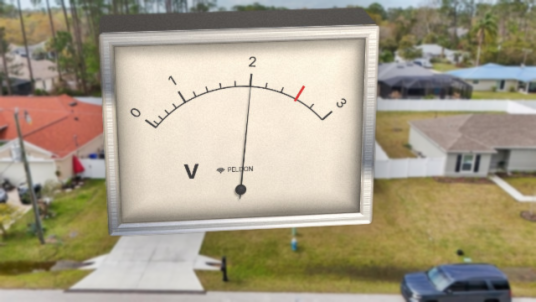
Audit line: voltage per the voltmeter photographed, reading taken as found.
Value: 2 V
